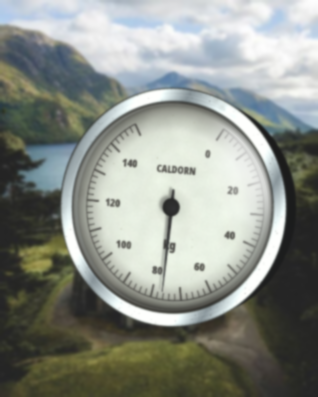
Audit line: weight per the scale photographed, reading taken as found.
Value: 76 kg
